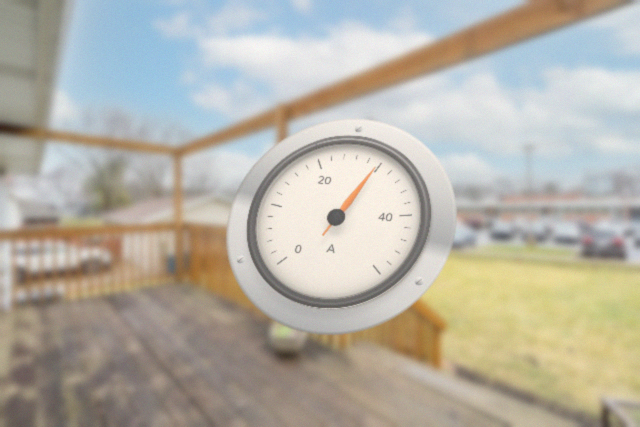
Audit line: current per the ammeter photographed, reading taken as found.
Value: 30 A
